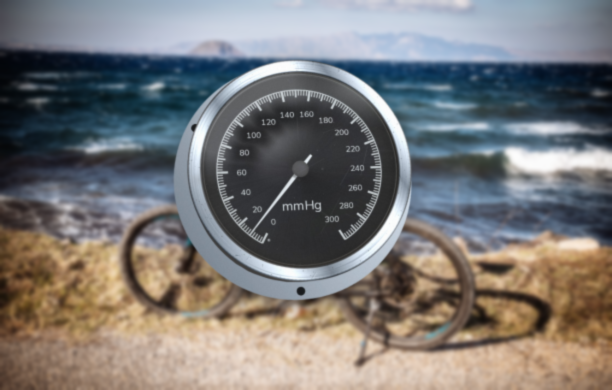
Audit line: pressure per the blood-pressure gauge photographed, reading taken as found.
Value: 10 mmHg
